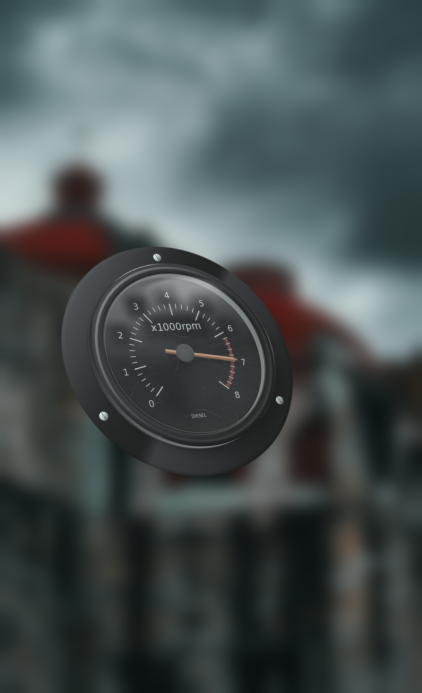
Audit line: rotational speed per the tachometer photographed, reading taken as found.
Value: 7000 rpm
